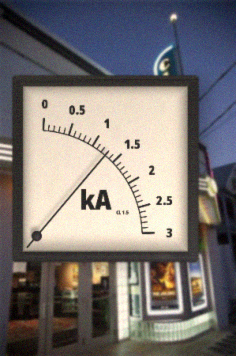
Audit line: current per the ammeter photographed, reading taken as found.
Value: 1.3 kA
